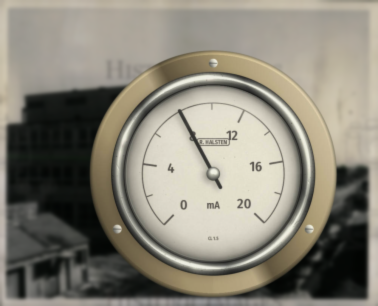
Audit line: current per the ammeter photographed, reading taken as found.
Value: 8 mA
